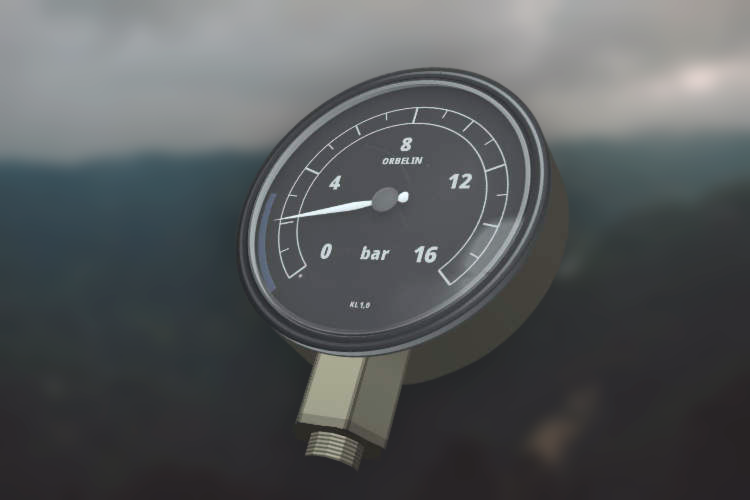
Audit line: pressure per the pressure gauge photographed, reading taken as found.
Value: 2 bar
